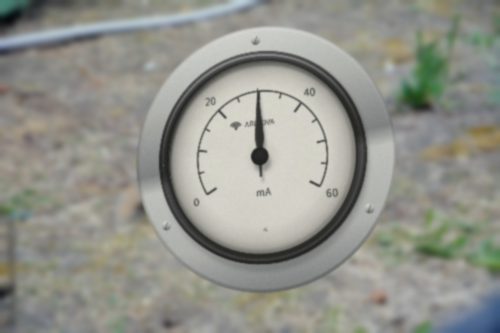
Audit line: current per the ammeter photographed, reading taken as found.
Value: 30 mA
